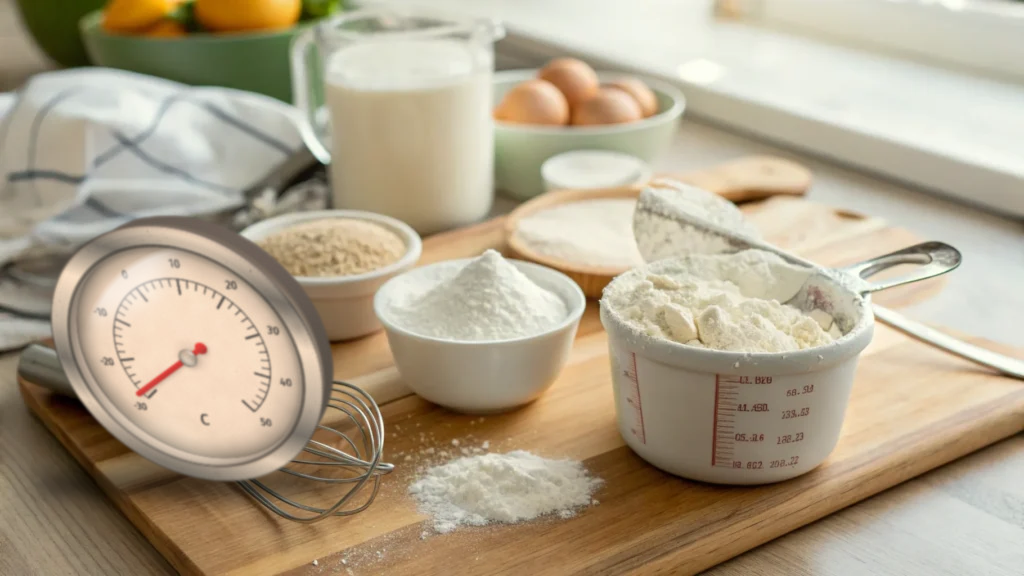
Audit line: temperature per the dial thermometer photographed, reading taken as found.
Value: -28 °C
